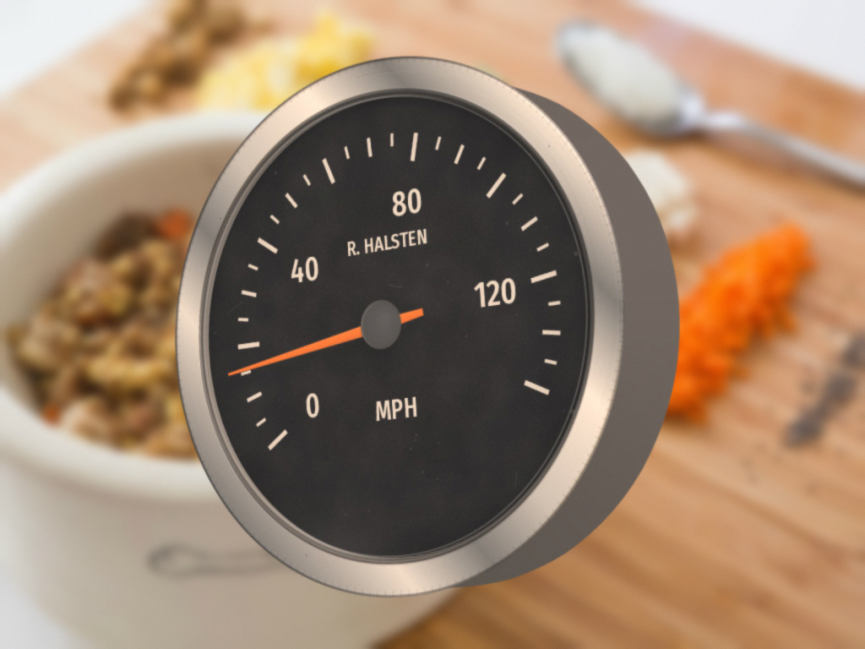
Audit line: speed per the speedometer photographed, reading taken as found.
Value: 15 mph
